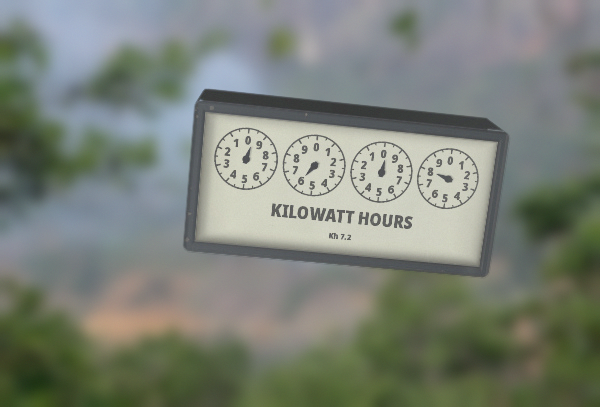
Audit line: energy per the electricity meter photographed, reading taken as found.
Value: 9598 kWh
